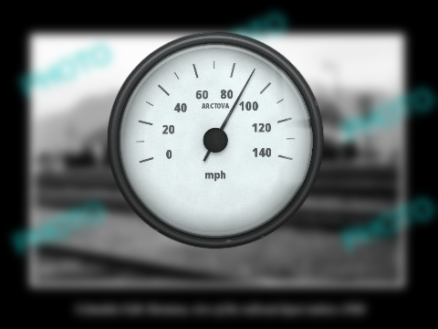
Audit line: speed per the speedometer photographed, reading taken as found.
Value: 90 mph
